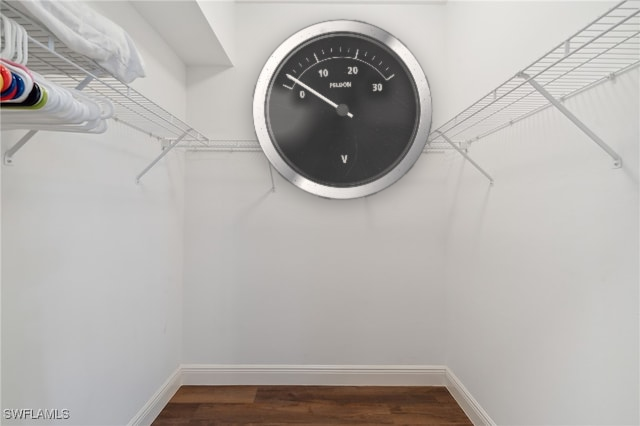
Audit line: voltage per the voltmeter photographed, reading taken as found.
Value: 2 V
